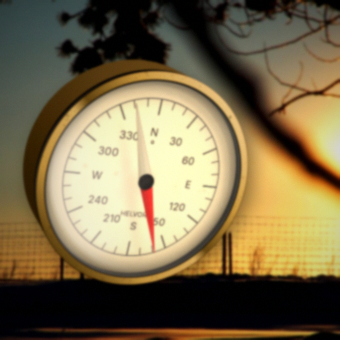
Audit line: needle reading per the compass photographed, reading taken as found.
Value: 160 °
